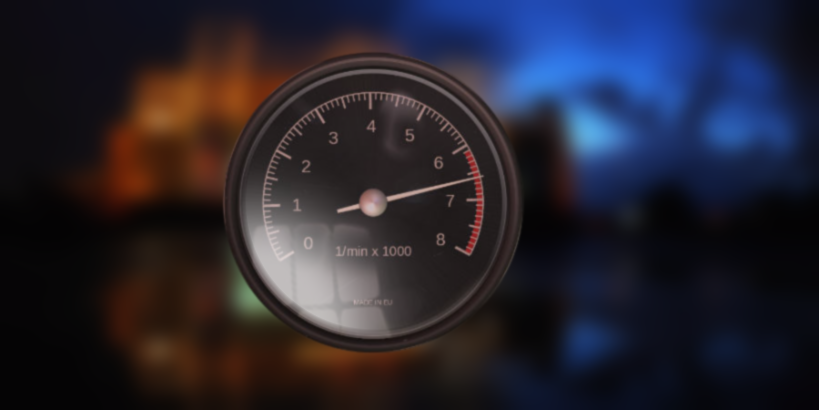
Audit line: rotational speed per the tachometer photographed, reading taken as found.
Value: 6600 rpm
